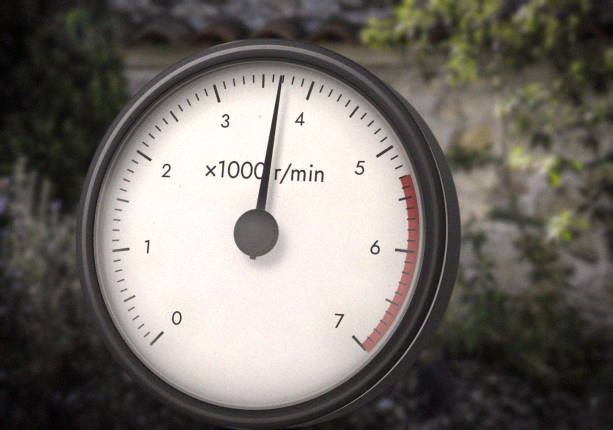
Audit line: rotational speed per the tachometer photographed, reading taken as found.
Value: 3700 rpm
